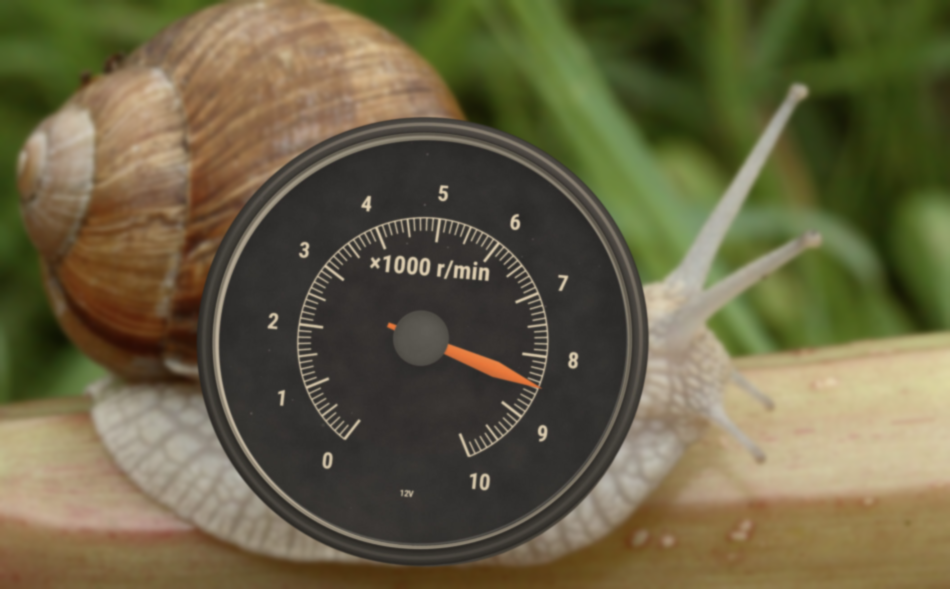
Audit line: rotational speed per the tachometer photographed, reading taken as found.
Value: 8500 rpm
